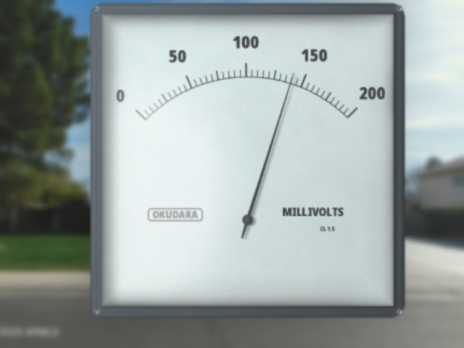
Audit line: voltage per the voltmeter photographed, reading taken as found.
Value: 140 mV
